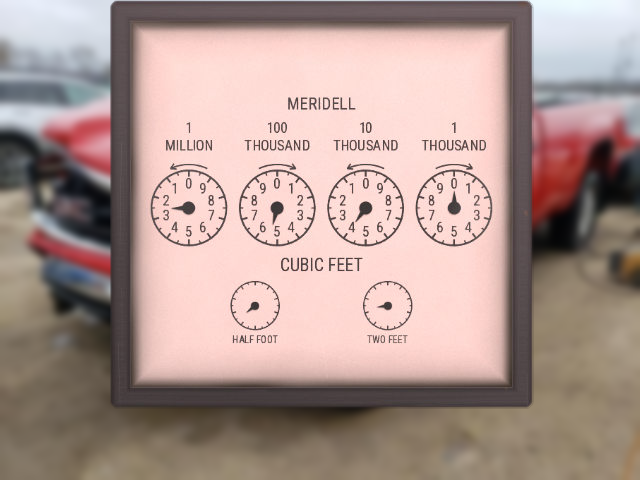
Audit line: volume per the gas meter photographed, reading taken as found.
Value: 254000 ft³
